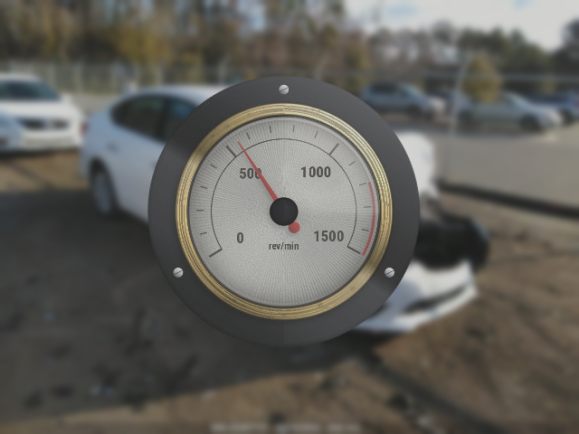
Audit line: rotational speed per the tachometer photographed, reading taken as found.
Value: 550 rpm
